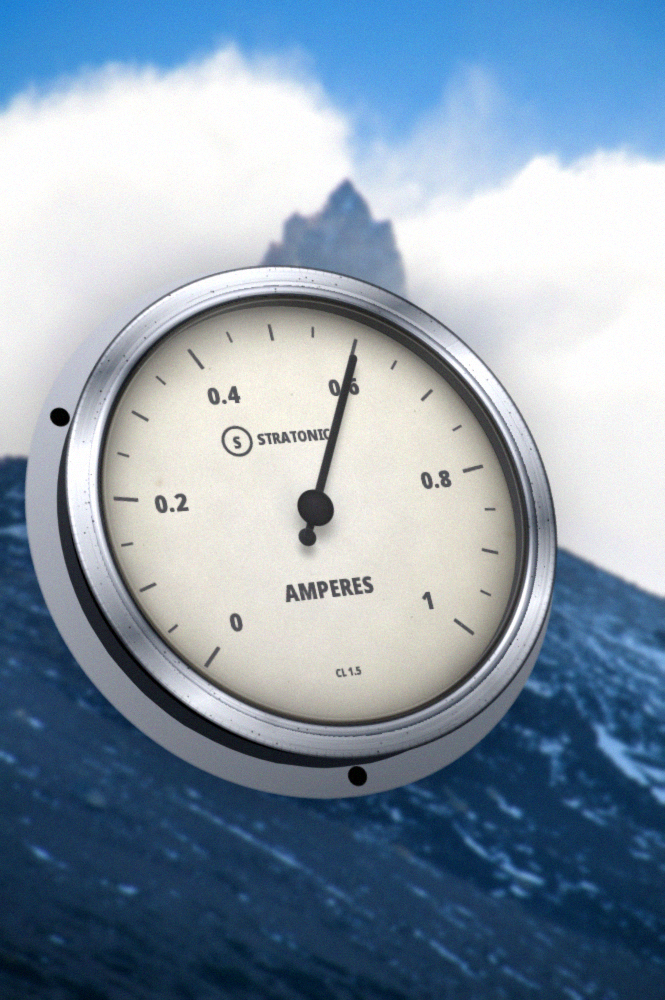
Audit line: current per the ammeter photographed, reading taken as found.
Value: 0.6 A
